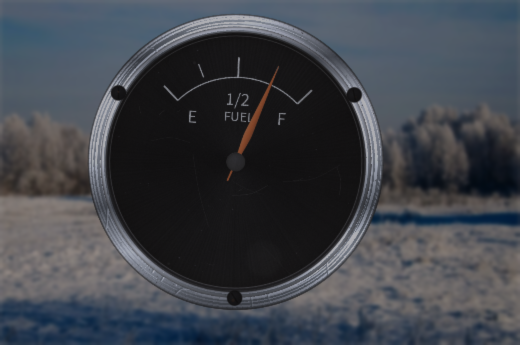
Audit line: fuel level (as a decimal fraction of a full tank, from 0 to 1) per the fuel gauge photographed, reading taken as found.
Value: 0.75
